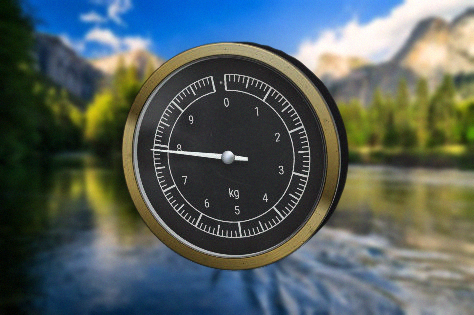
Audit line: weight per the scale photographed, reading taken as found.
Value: 7.9 kg
